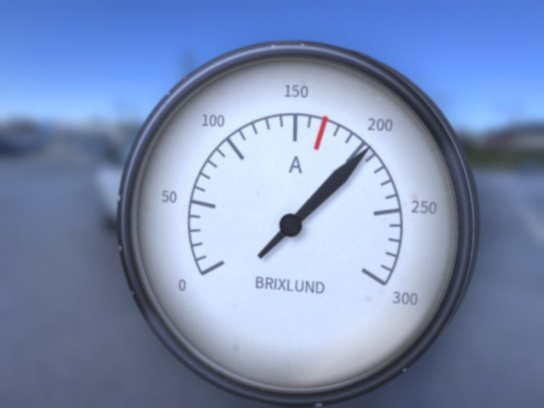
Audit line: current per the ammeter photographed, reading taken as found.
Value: 205 A
